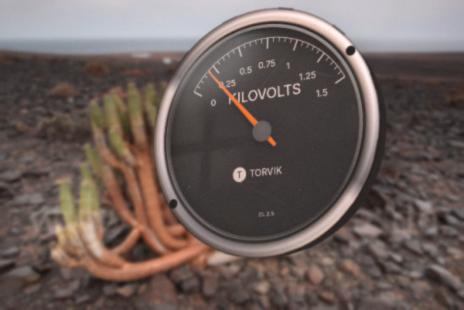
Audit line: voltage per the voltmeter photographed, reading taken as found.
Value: 0.2 kV
